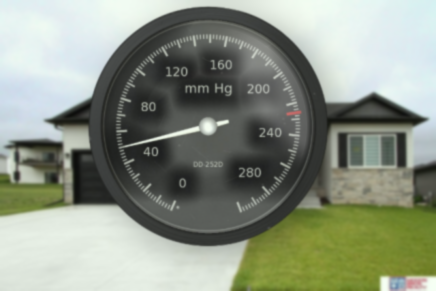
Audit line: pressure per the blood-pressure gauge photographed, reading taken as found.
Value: 50 mmHg
